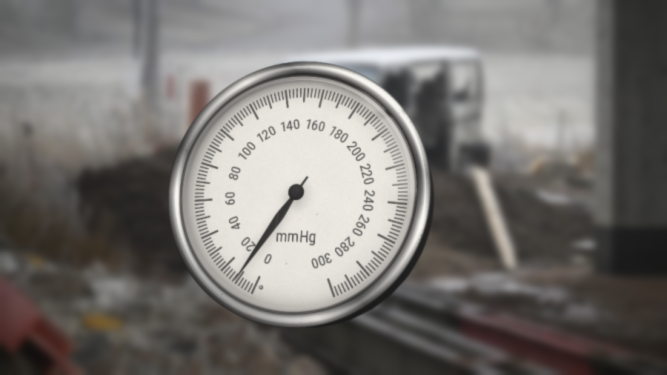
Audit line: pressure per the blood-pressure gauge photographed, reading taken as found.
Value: 10 mmHg
